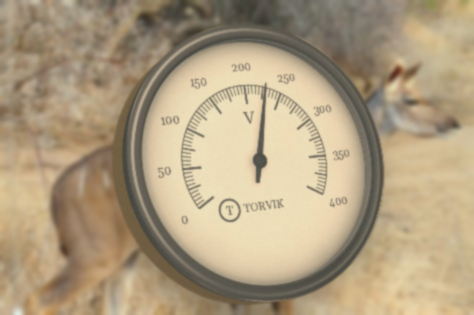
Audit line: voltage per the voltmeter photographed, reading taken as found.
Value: 225 V
